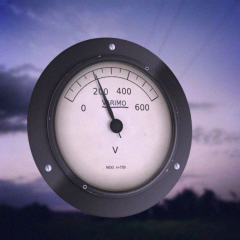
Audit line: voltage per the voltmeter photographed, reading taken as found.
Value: 200 V
